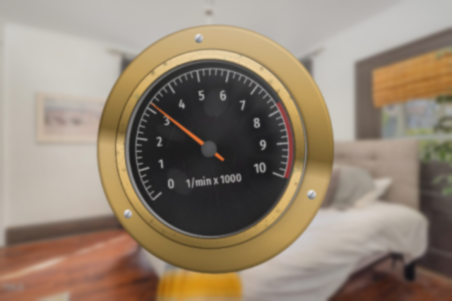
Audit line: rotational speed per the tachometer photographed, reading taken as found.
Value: 3200 rpm
